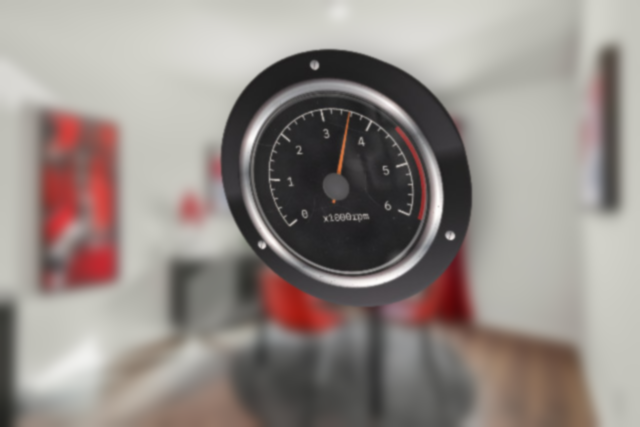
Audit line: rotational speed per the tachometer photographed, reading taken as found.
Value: 3600 rpm
